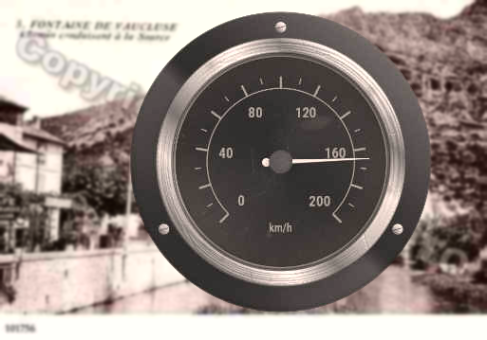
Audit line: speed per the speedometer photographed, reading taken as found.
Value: 165 km/h
